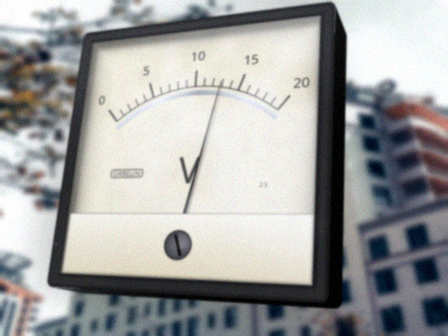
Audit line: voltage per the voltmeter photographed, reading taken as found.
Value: 13 V
